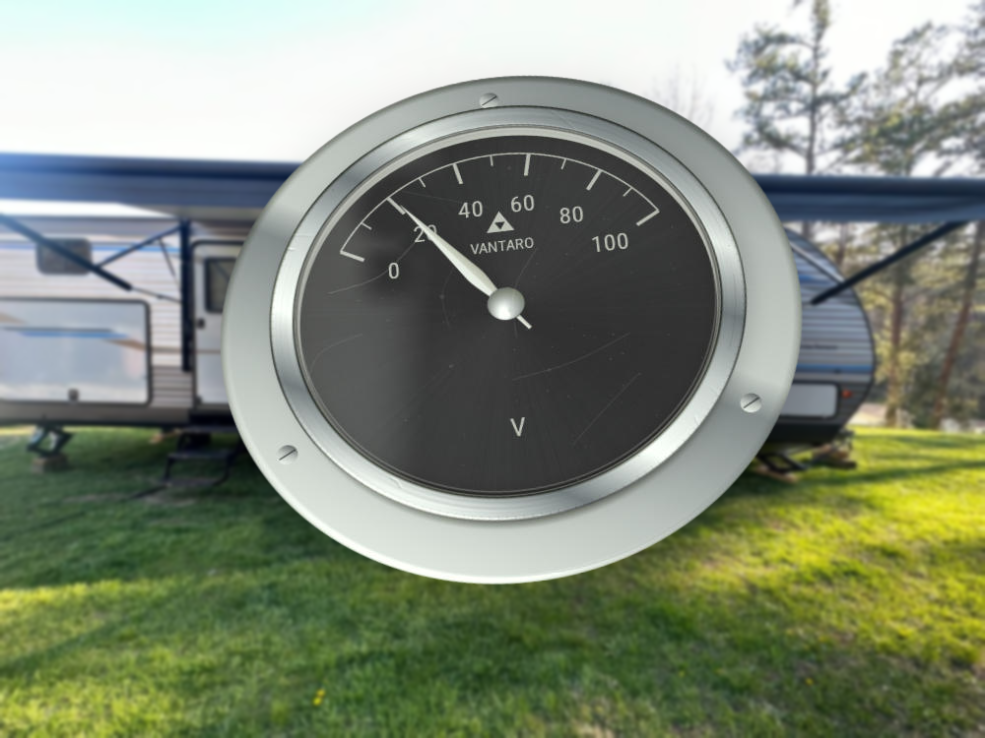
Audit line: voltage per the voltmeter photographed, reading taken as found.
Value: 20 V
